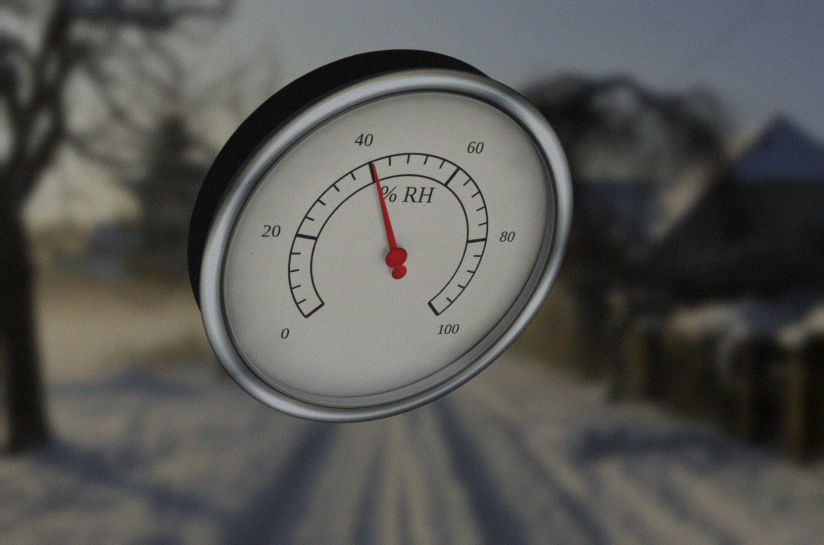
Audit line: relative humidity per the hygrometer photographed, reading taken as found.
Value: 40 %
